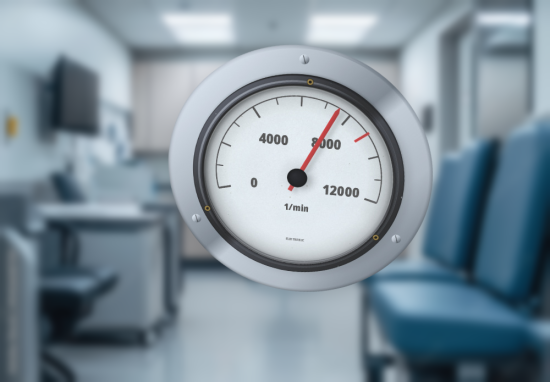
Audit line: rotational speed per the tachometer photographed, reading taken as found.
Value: 7500 rpm
